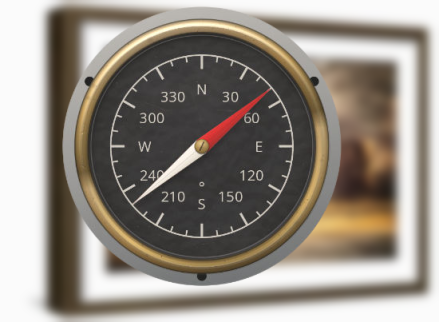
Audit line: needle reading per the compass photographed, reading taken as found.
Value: 50 °
